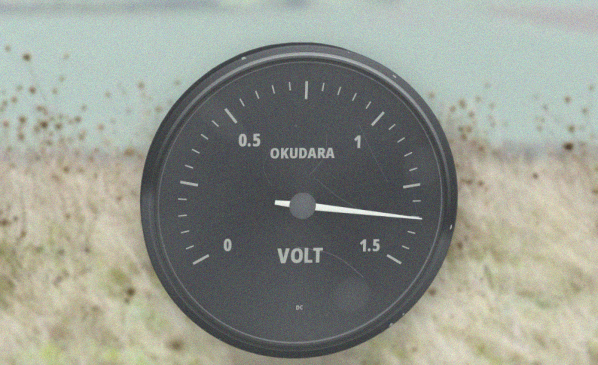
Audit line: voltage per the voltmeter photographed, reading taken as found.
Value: 1.35 V
